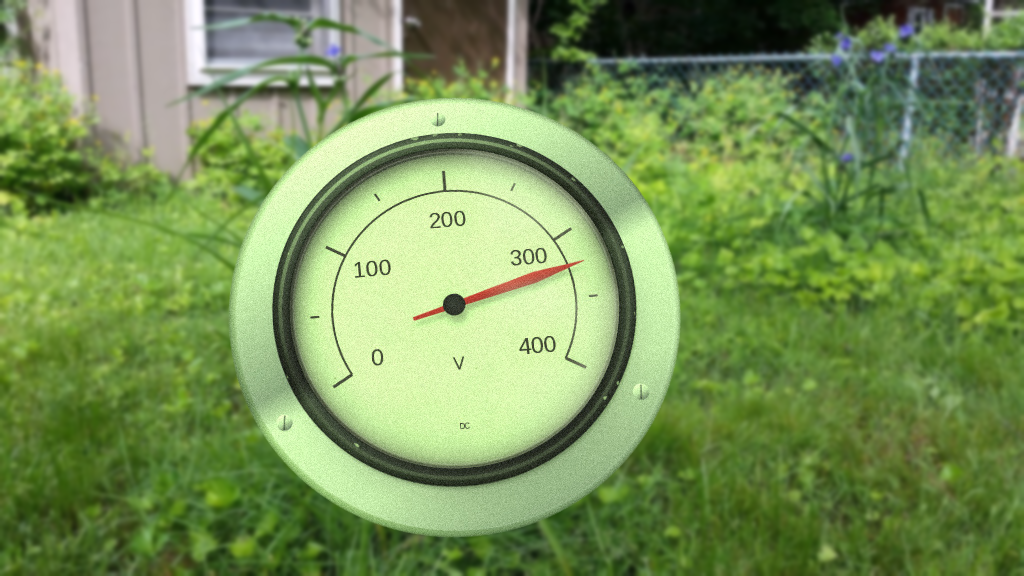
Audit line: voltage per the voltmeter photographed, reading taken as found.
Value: 325 V
